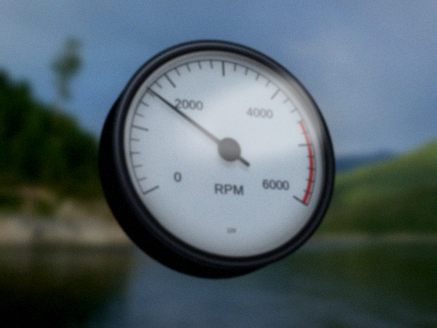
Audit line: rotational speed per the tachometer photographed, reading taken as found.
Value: 1600 rpm
